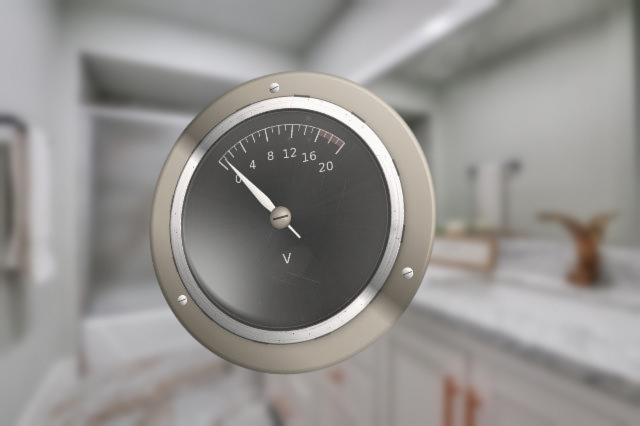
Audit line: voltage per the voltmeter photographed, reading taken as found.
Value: 1 V
